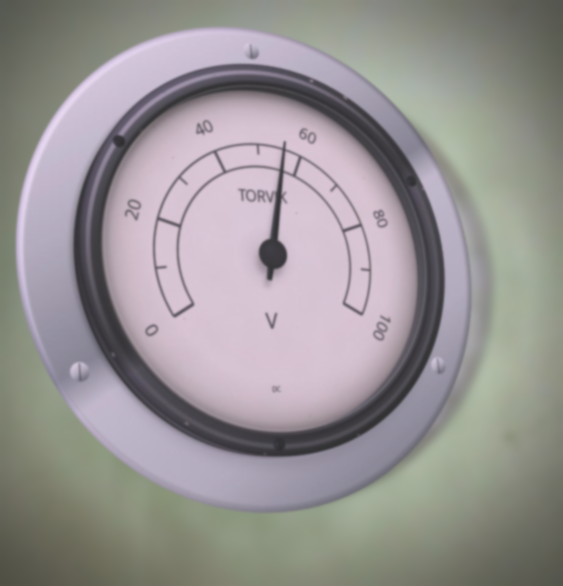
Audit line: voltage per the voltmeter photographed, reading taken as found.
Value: 55 V
